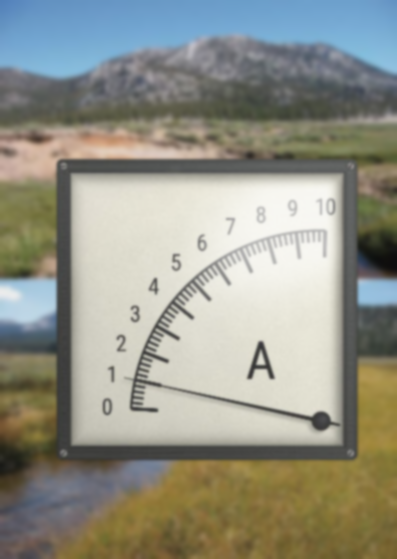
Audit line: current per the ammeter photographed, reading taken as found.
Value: 1 A
